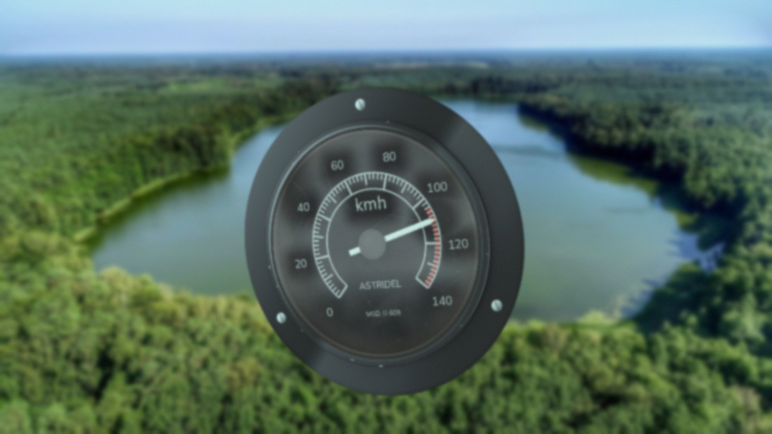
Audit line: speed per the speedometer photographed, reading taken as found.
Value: 110 km/h
